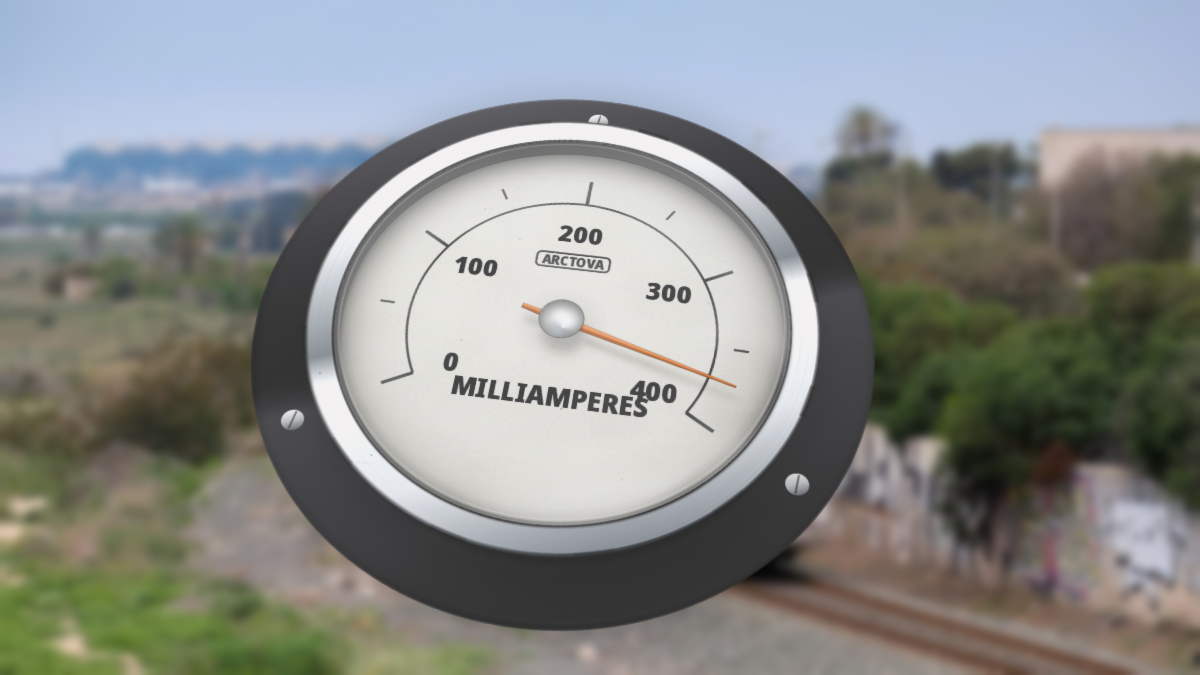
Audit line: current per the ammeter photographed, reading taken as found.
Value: 375 mA
